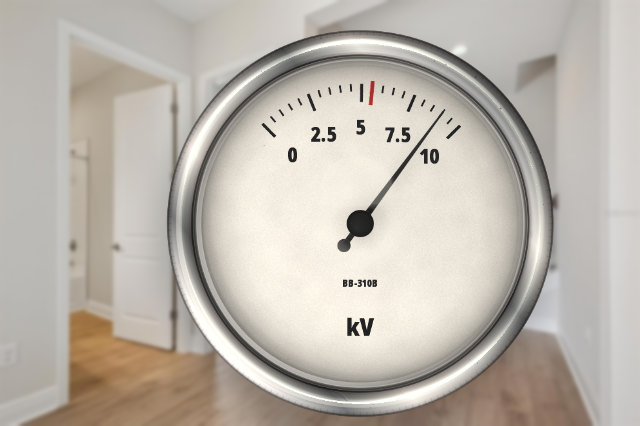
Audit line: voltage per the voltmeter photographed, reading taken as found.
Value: 9 kV
